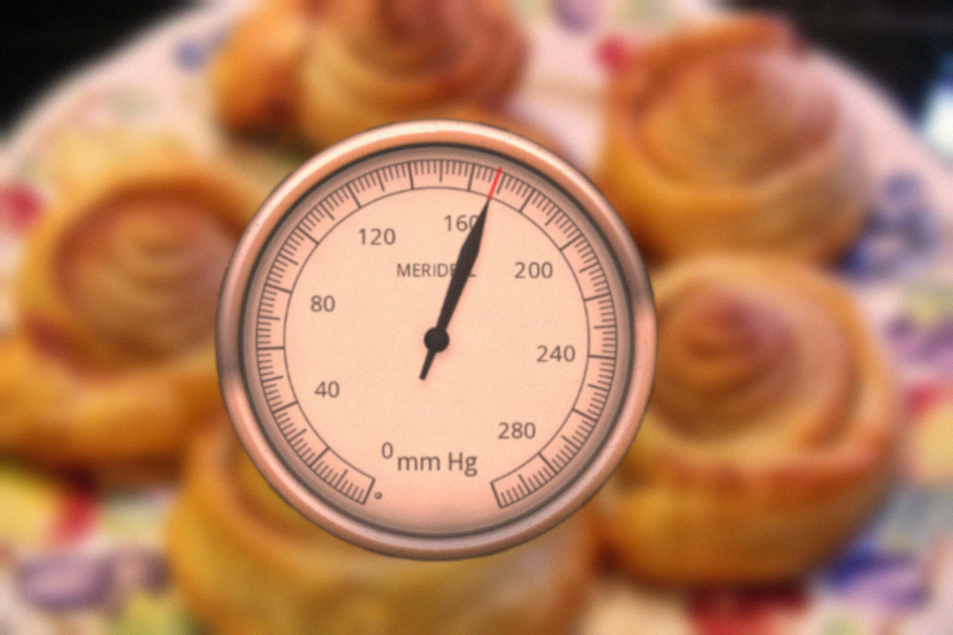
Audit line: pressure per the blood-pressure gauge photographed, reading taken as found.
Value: 168 mmHg
